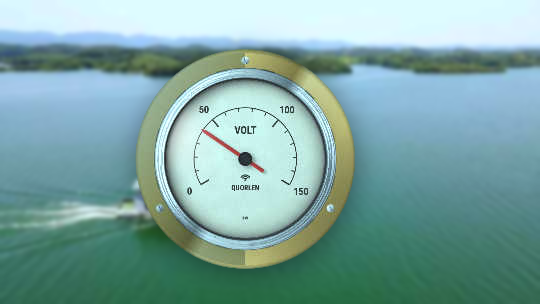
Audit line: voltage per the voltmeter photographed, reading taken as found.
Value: 40 V
